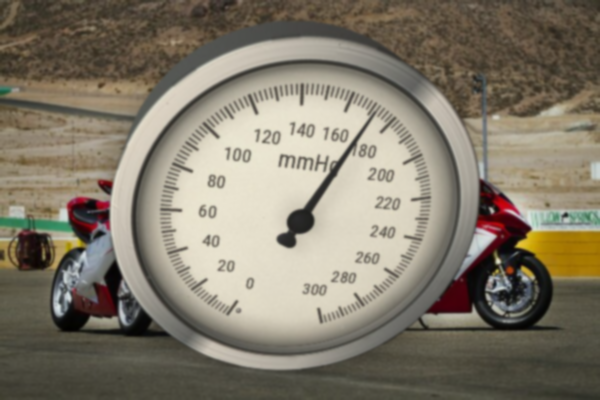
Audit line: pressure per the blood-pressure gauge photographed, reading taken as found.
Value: 170 mmHg
